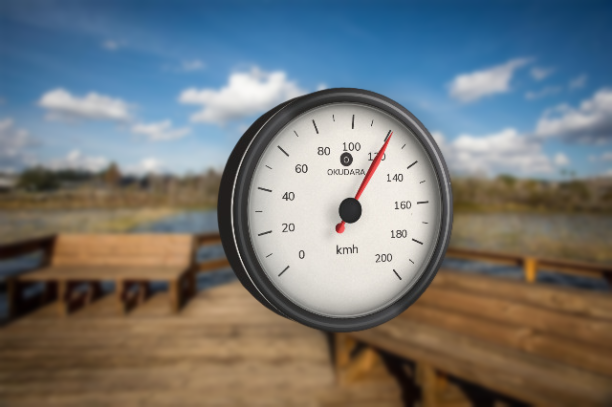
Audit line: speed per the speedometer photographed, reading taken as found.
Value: 120 km/h
